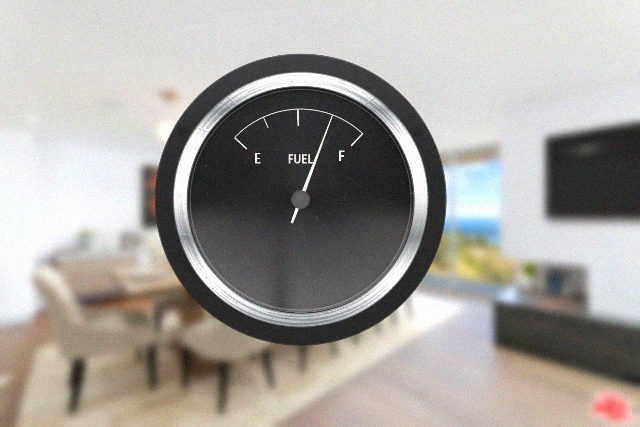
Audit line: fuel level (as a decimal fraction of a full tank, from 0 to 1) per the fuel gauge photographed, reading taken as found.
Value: 0.75
